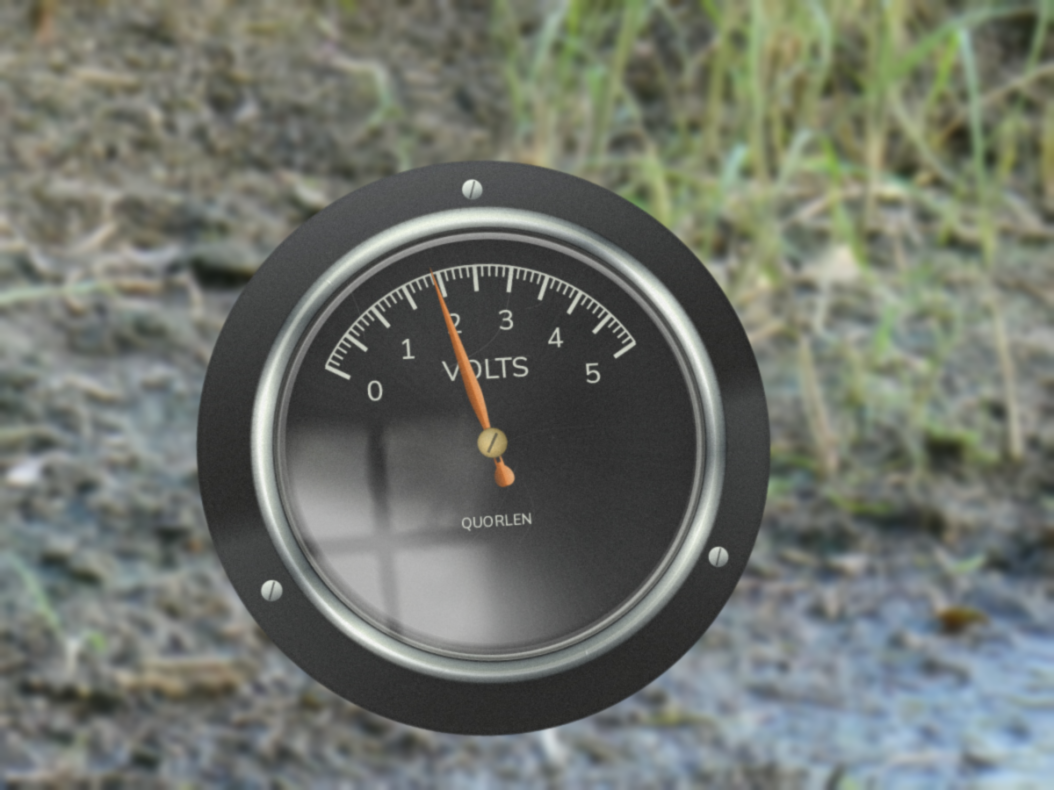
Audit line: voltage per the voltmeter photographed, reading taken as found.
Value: 1.9 V
